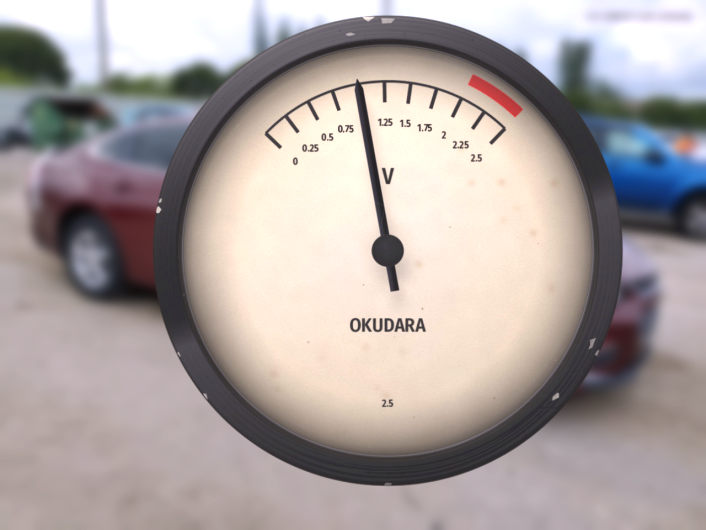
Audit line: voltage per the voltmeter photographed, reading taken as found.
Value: 1 V
